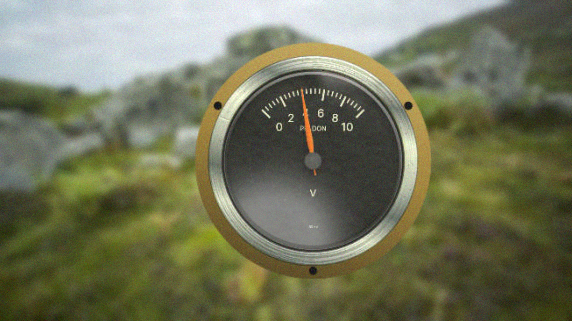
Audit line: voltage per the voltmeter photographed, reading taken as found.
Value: 4 V
